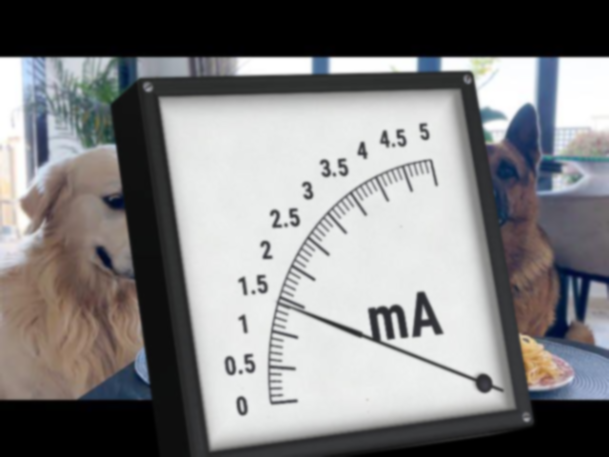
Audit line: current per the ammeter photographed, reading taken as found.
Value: 1.4 mA
